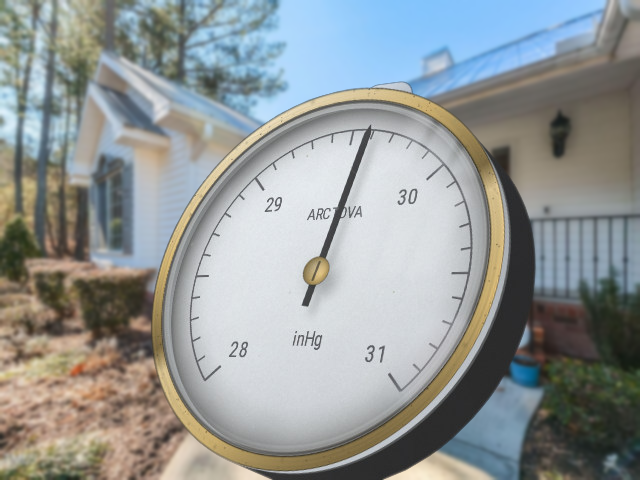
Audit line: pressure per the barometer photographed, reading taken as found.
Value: 29.6 inHg
